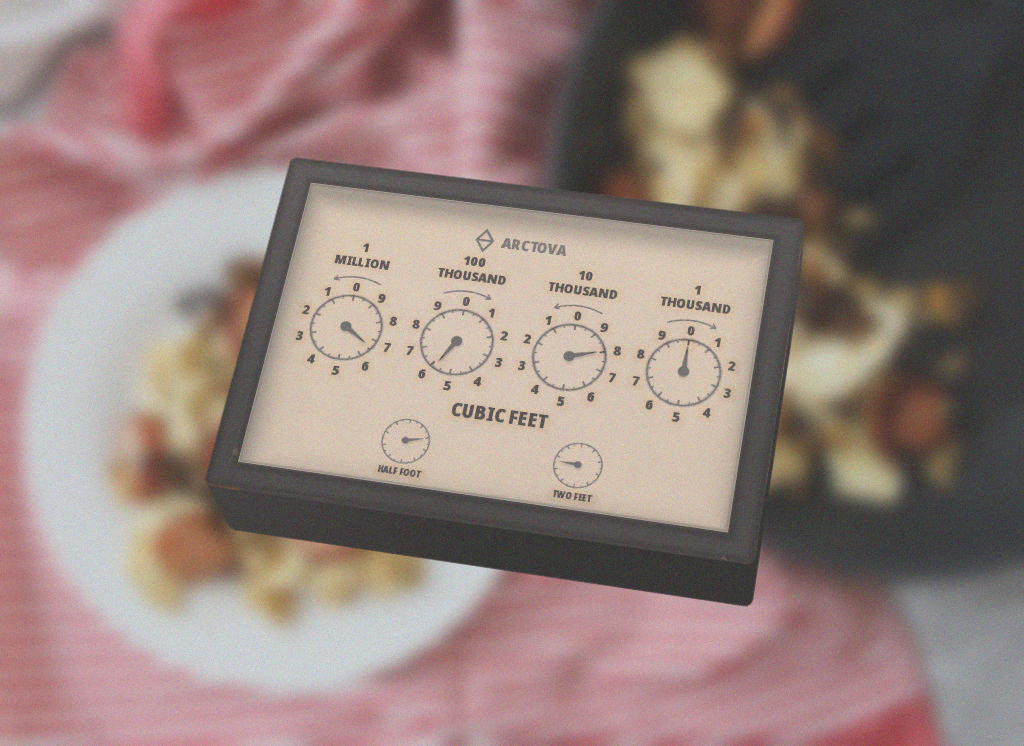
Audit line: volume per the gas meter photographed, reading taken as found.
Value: 658000 ft³
